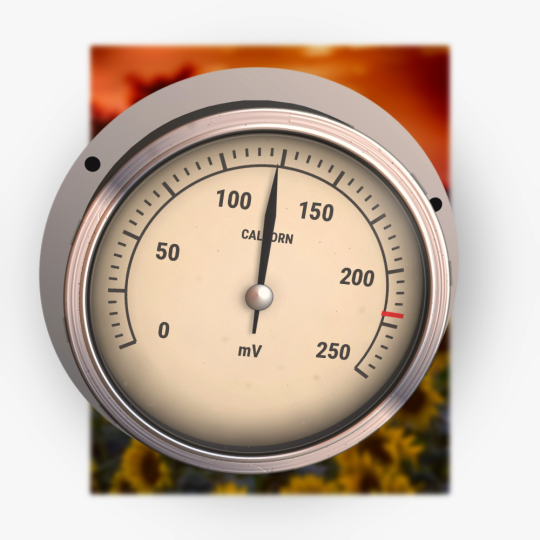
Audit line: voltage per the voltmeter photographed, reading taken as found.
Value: 122.5 mV
